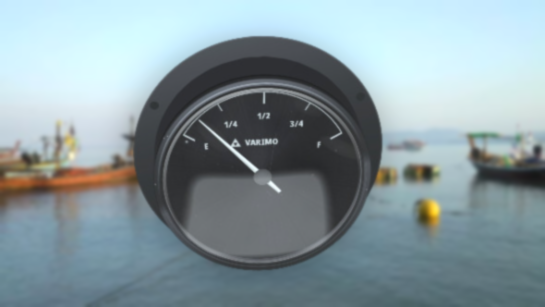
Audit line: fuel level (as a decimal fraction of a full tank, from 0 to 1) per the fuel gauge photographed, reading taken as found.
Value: 0.125
